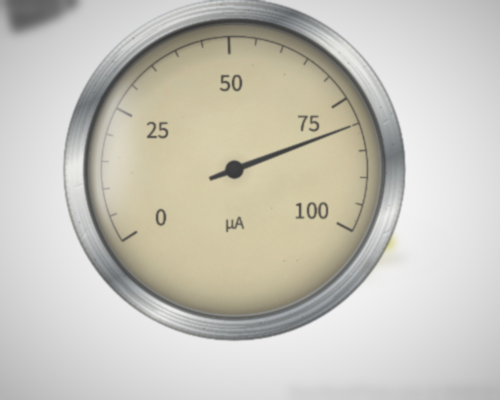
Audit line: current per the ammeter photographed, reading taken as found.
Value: 80 µA
